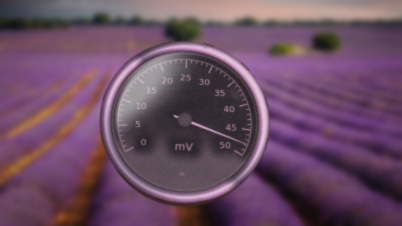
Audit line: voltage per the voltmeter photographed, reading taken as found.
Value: 48 mV
